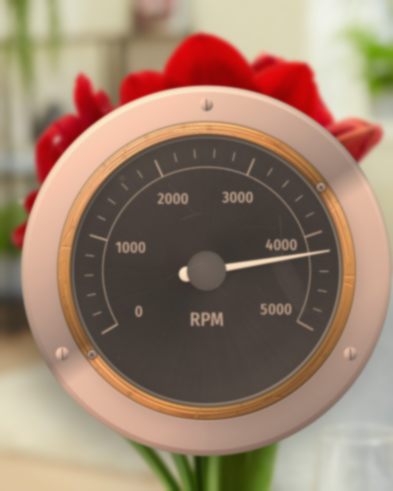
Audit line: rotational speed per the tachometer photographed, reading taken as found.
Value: 4200 rpm
